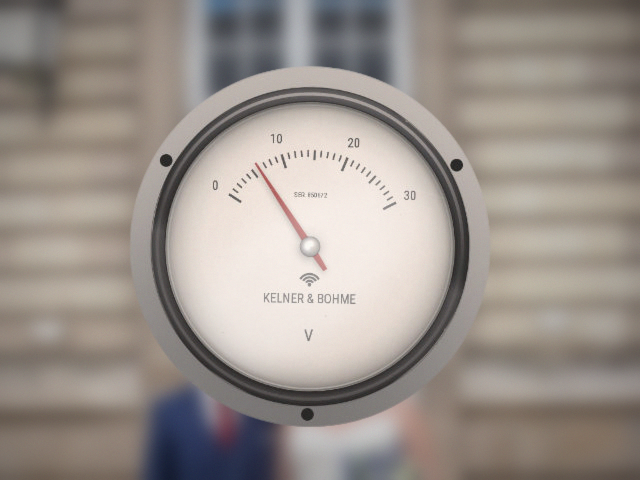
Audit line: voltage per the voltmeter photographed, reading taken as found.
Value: 6 V
